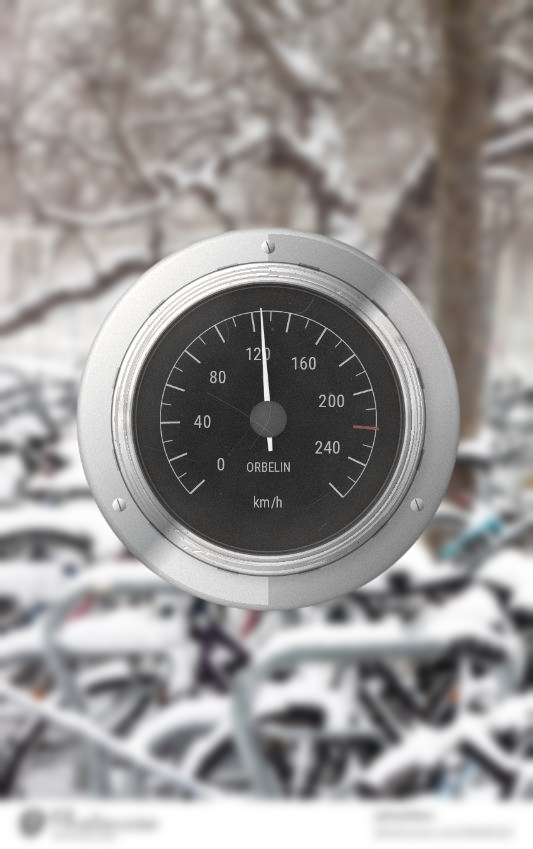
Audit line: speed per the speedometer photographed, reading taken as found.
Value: 125 km/h
